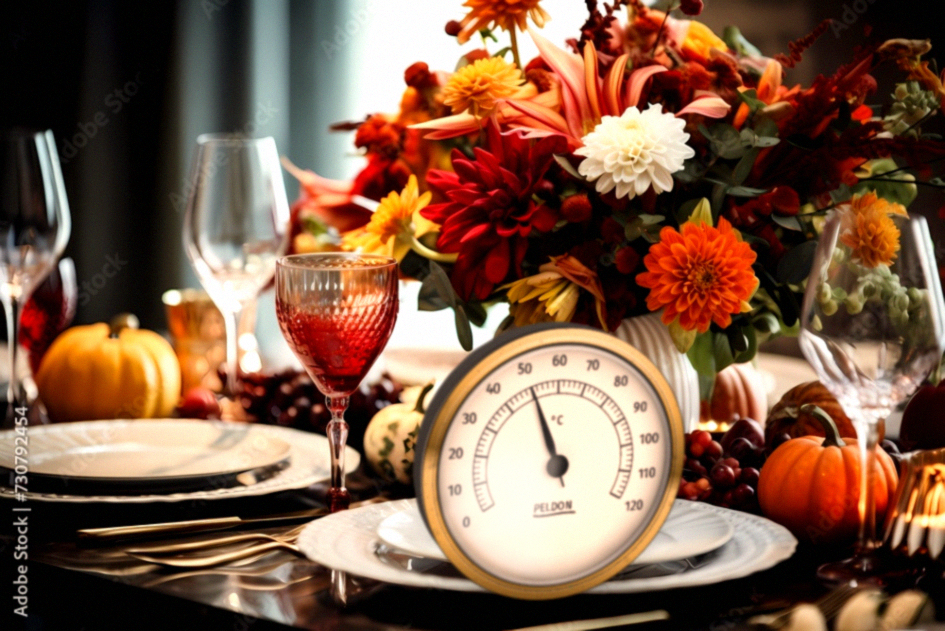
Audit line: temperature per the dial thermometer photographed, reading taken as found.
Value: 50 °C
